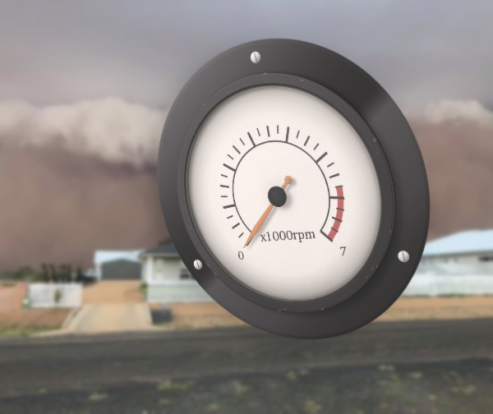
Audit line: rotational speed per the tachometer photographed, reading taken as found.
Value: 0 rpm
